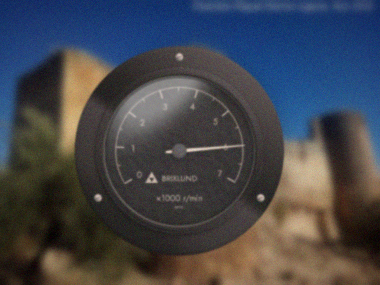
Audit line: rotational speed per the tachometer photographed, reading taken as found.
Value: 6000 rpm
